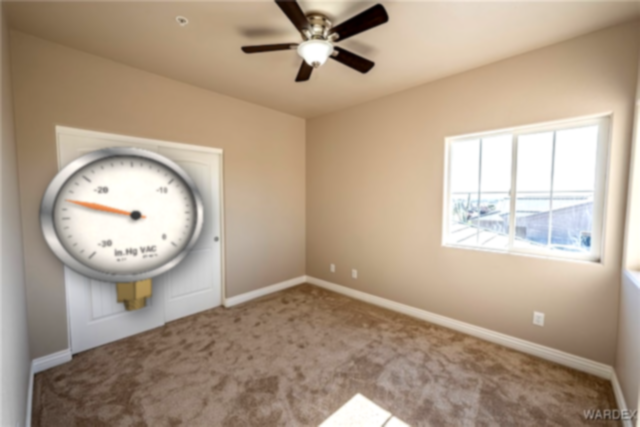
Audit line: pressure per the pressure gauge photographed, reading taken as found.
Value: -23 inHg
